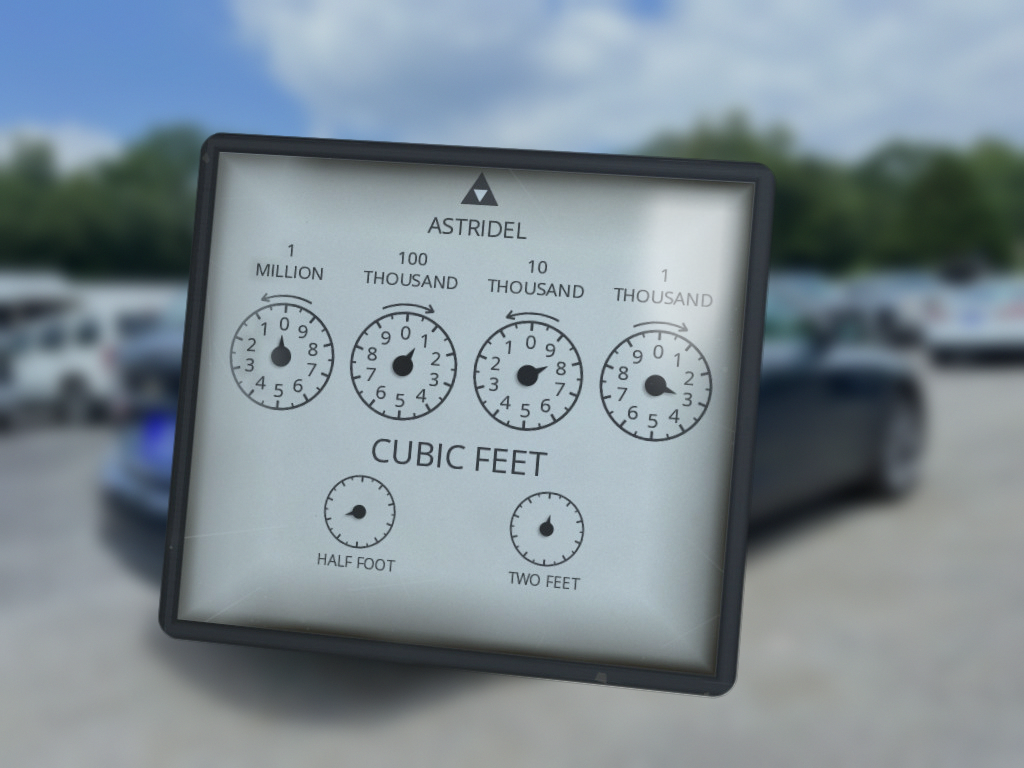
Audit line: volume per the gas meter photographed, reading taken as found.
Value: 8300 ft³
